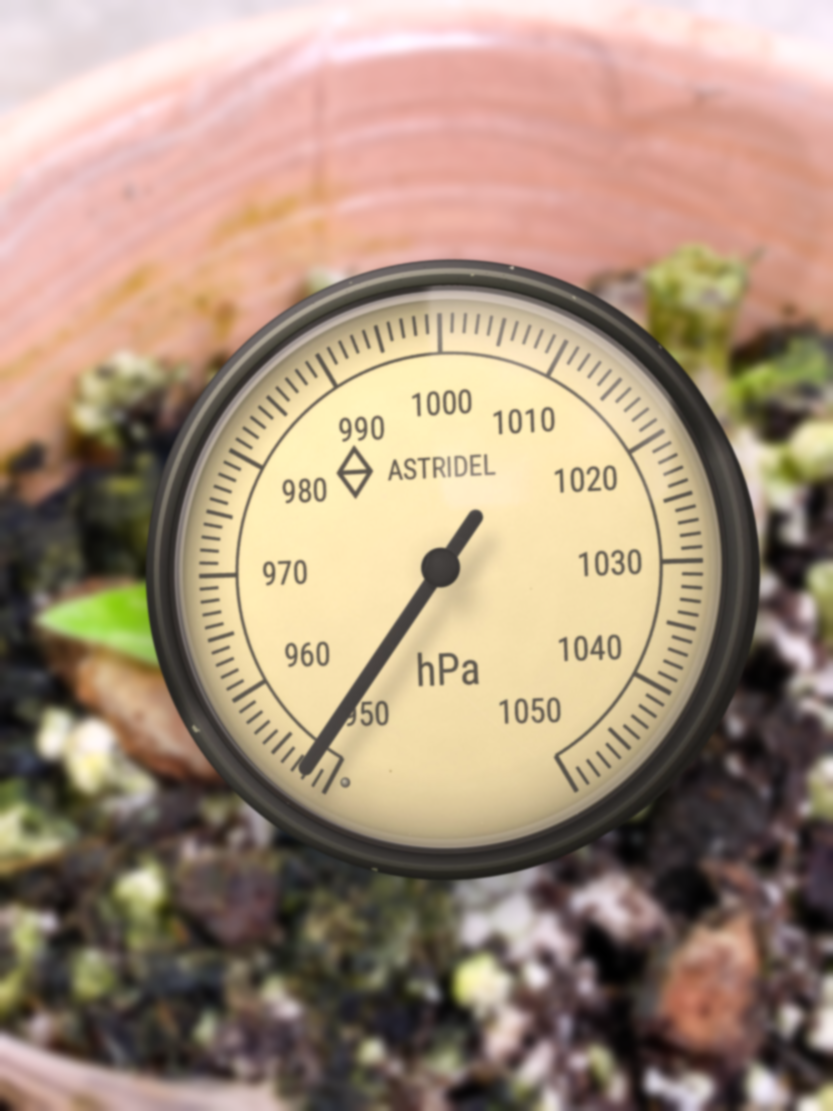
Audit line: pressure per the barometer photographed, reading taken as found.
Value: 952 hPa
